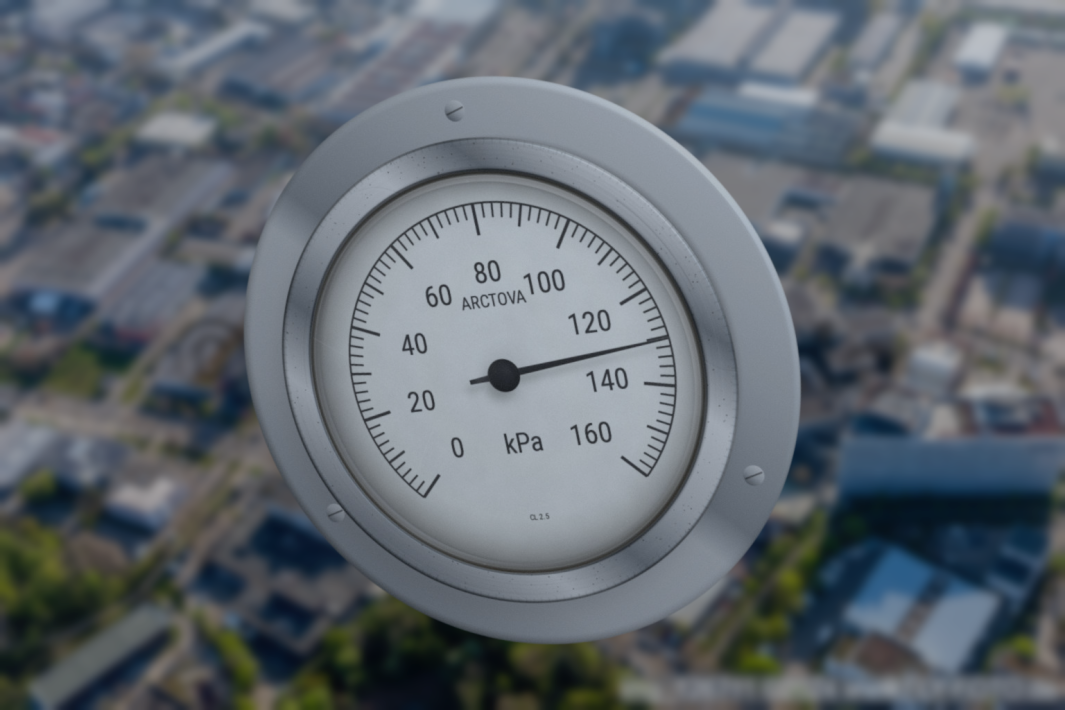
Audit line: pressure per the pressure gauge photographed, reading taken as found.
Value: 130 kPa
